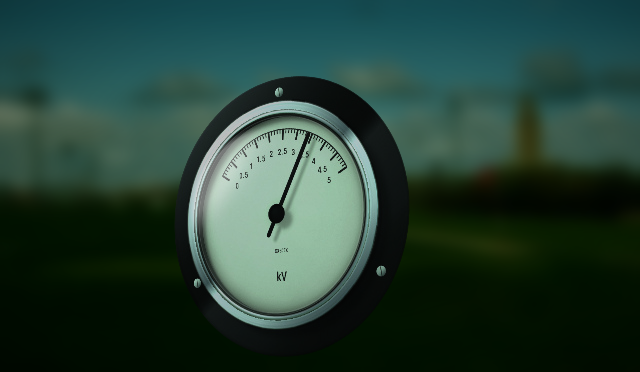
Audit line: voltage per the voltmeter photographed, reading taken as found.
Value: 3.5 kV
